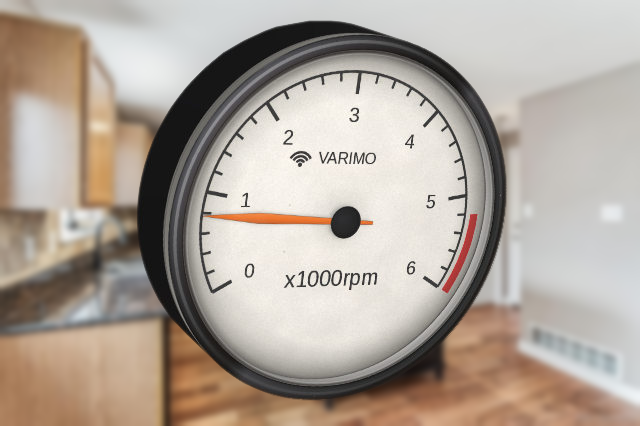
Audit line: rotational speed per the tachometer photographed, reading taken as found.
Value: 800 rpm
